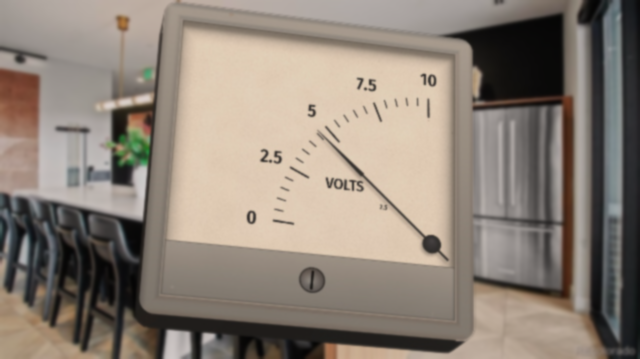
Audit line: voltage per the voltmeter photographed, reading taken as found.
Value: 4.5 V
